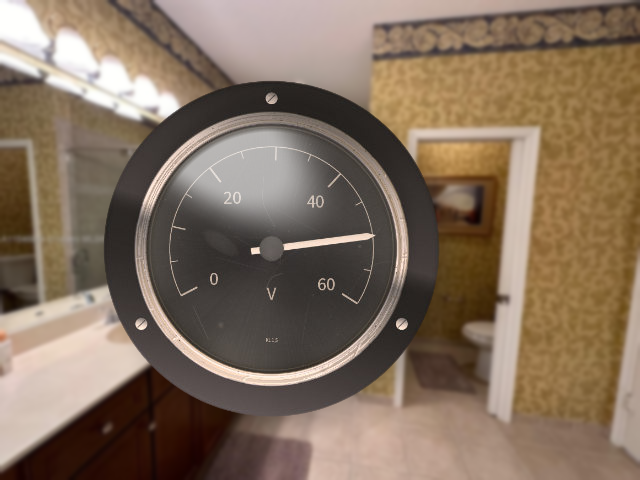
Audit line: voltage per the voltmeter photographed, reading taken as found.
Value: 50 V
